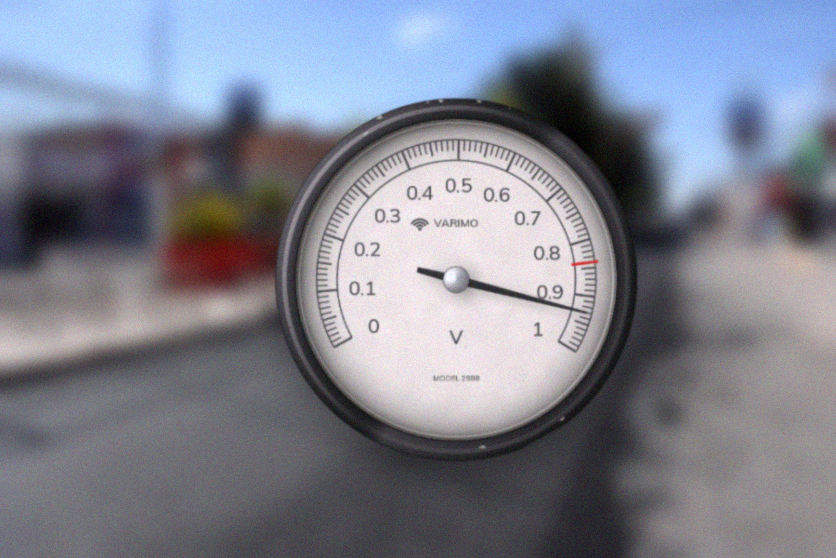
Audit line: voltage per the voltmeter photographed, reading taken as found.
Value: 0.93 V
